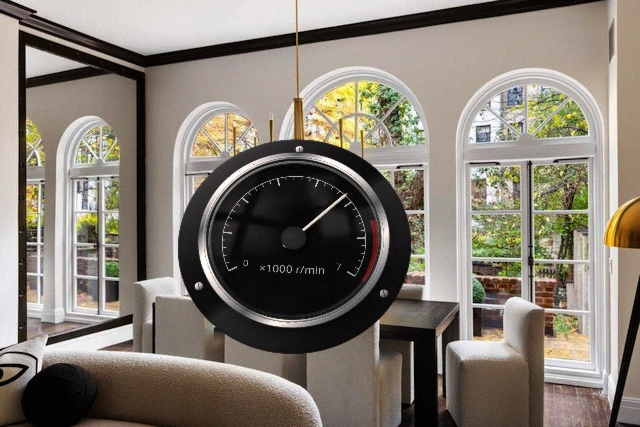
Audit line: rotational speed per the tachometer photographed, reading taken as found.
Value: 4800 rpm
